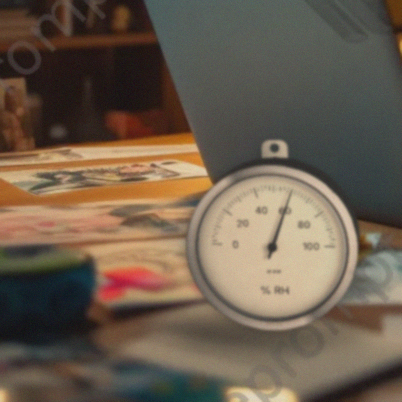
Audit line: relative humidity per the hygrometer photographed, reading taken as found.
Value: 60 %
